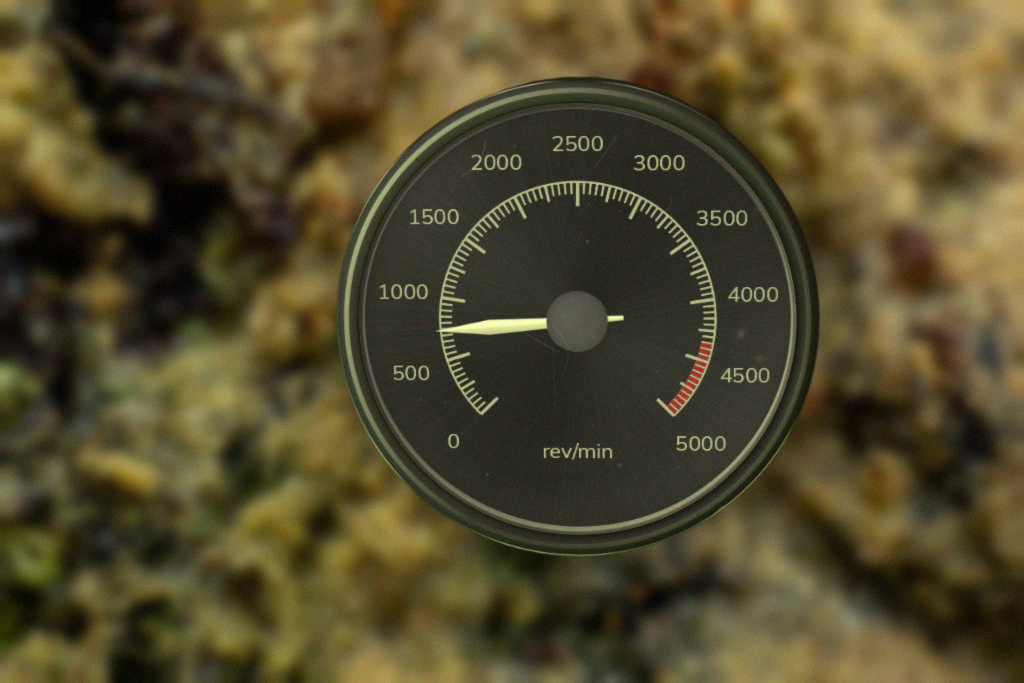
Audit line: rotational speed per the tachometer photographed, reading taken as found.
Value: 750 rpm
